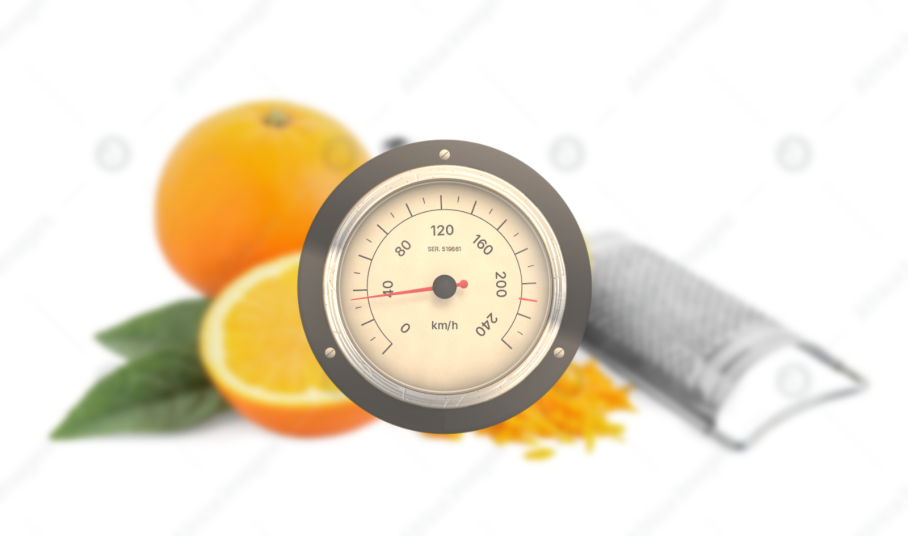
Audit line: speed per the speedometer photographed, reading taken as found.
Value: 35 km/h
